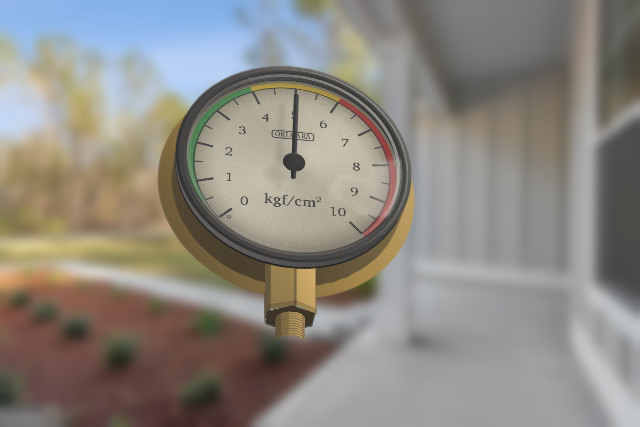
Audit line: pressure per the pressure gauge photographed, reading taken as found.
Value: 5 kg/cm²
